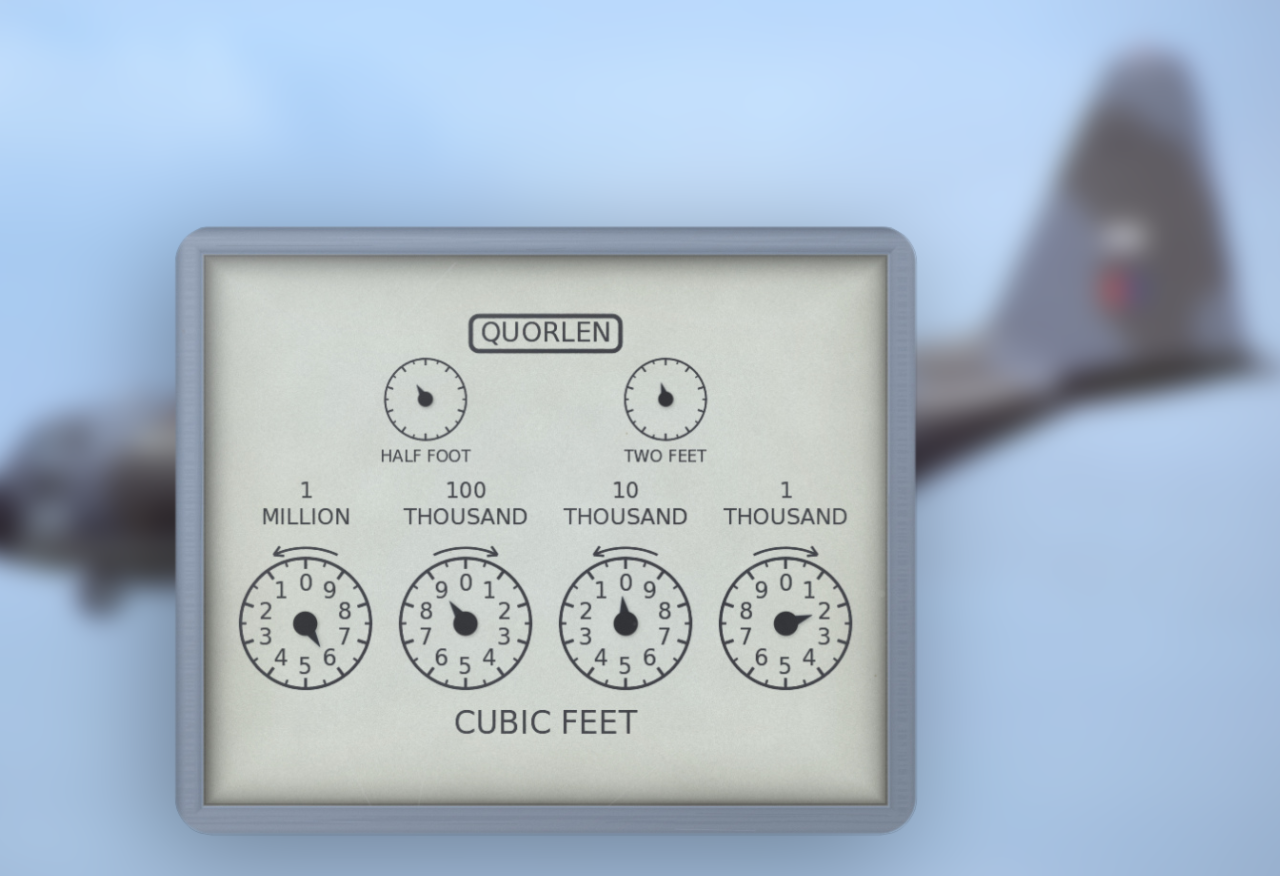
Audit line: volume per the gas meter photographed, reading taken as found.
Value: 590200 ft³
